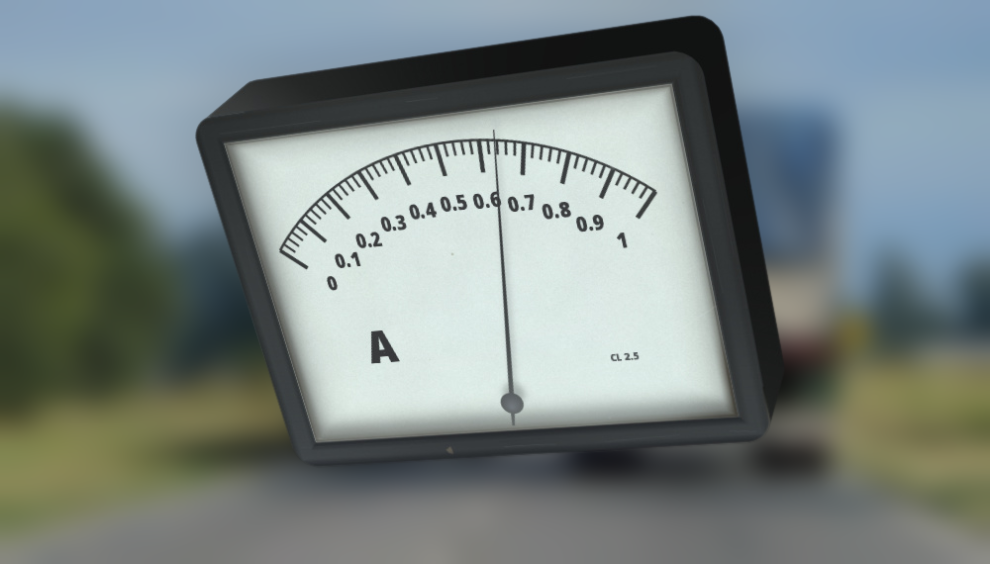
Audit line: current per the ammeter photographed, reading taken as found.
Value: 0.64 A
